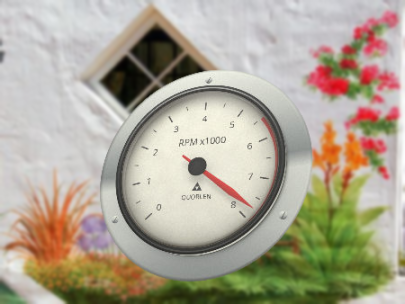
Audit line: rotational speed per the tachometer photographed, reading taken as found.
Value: 7750 rpm
